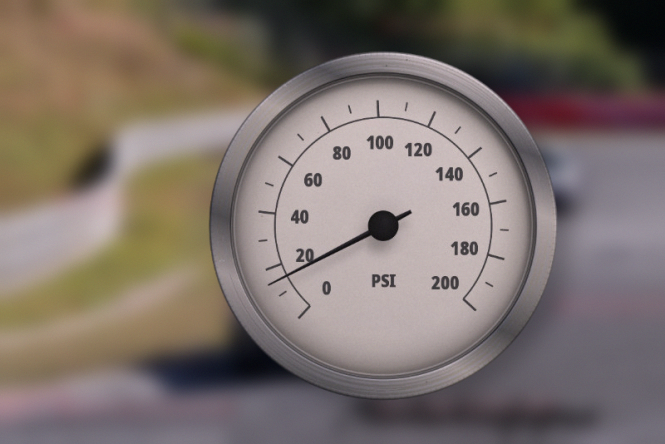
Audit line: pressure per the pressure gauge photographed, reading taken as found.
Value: 15 psi
